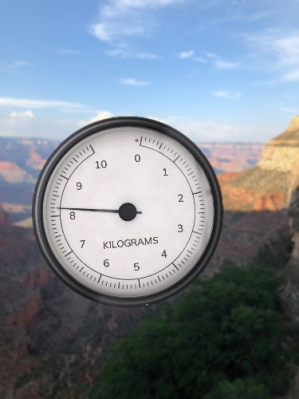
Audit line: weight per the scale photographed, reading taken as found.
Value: 8.2 kg
